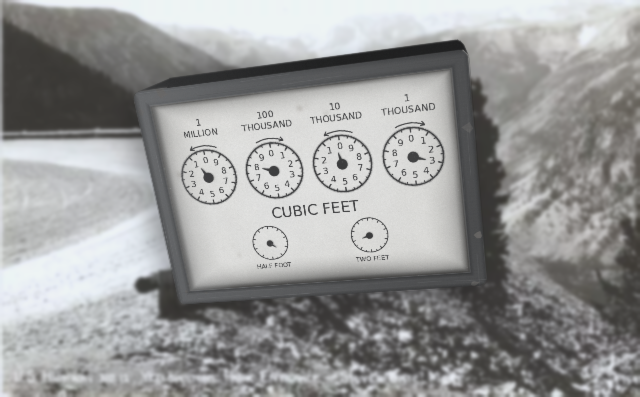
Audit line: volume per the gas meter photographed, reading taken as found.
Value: 80300 ft³
